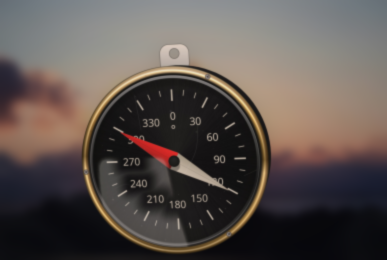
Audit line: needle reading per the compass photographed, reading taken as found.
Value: 300 °
